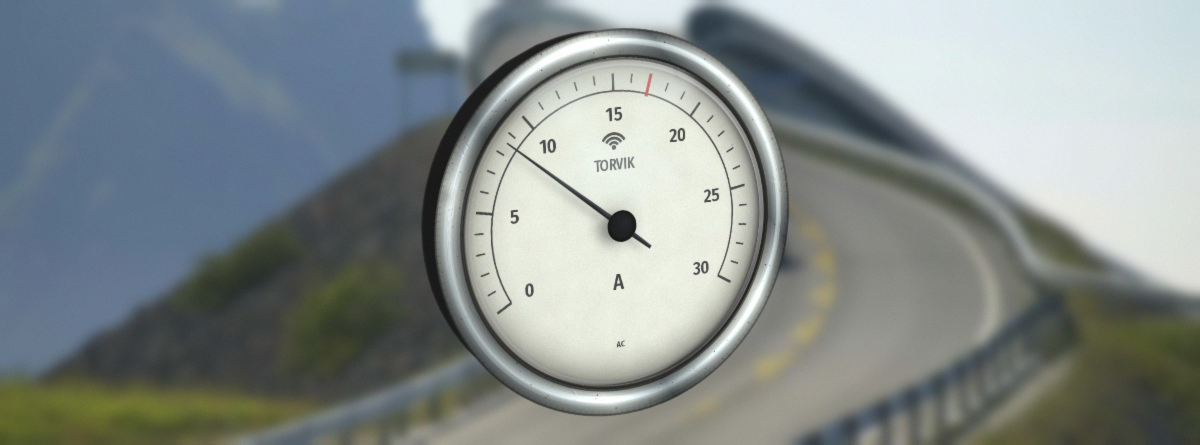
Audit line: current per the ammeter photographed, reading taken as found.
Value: 8.5 A
